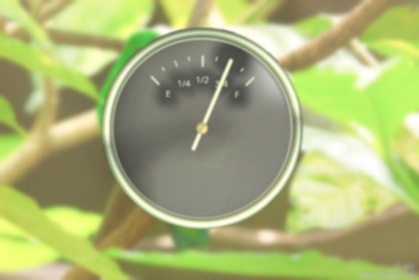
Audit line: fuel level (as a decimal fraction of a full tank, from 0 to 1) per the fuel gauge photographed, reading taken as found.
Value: 0.75
